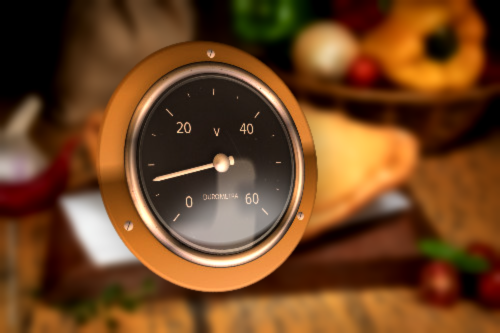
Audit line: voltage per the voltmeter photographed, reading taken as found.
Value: 7.5 V
